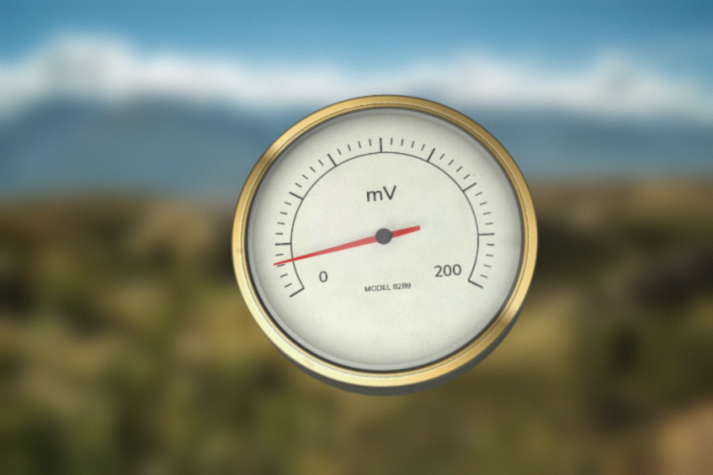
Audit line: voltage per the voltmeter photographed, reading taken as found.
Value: 15 mV
